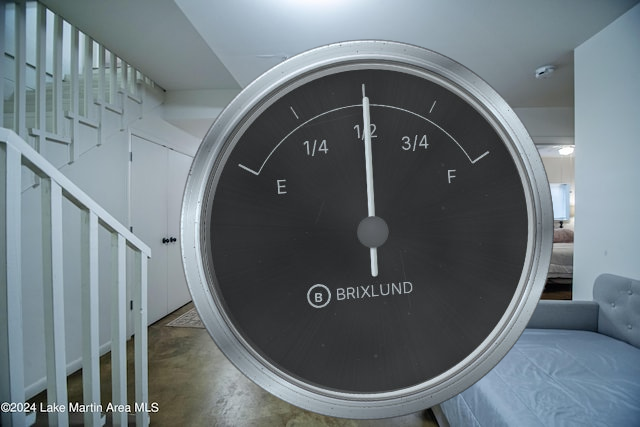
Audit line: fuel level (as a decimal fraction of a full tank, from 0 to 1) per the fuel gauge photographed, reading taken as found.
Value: 0.5
